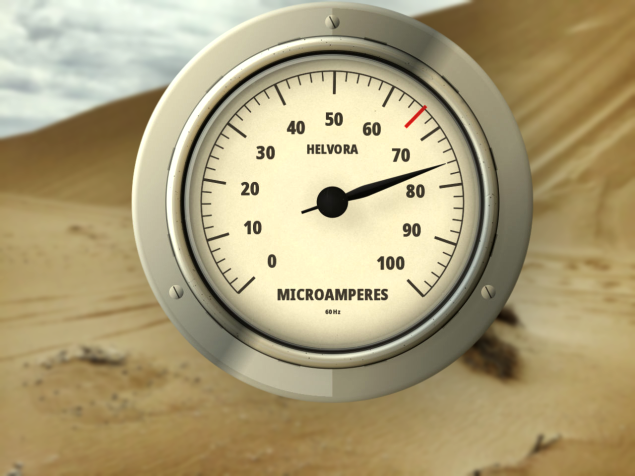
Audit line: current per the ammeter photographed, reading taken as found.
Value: 76 µA
